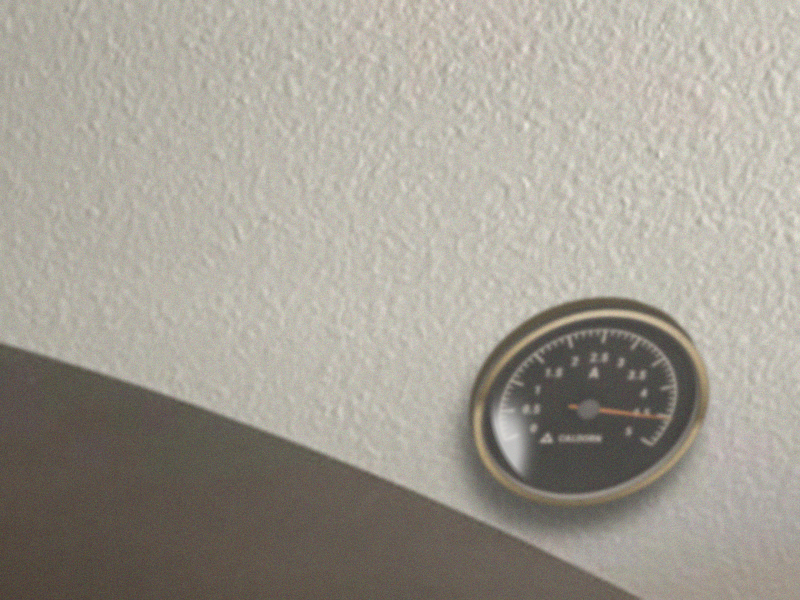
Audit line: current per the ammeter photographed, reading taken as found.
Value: 4.5 A
